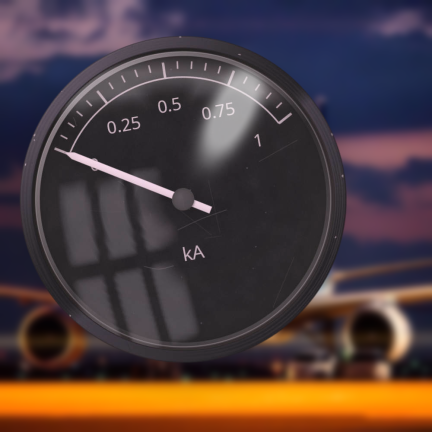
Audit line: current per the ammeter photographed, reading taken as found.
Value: 0 kA
